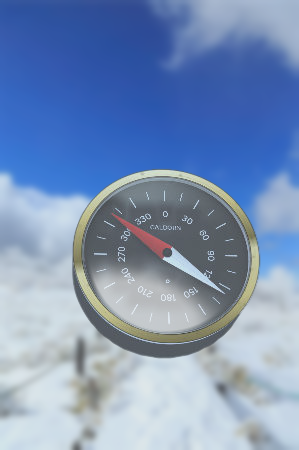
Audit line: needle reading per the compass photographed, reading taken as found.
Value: 307.5 °
